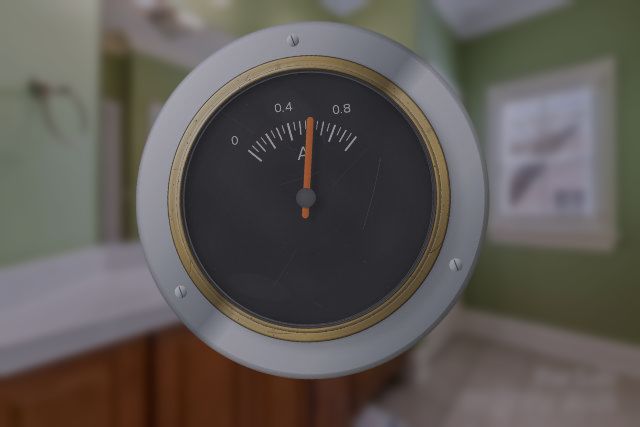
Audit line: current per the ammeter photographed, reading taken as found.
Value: 0.6 A
